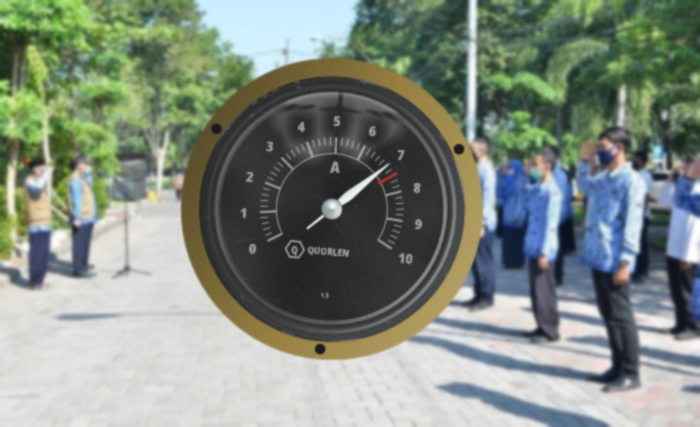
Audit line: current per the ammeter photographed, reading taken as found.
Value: 7 A
